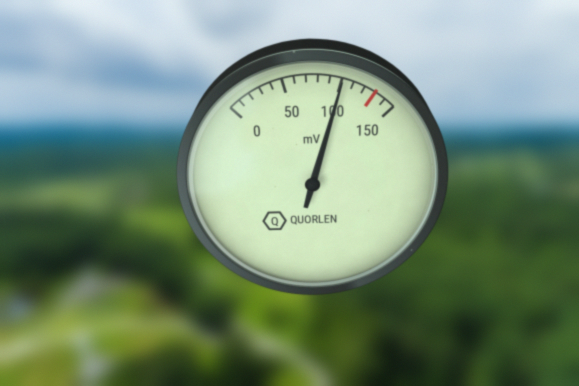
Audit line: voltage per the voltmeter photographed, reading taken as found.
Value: 100 mV
